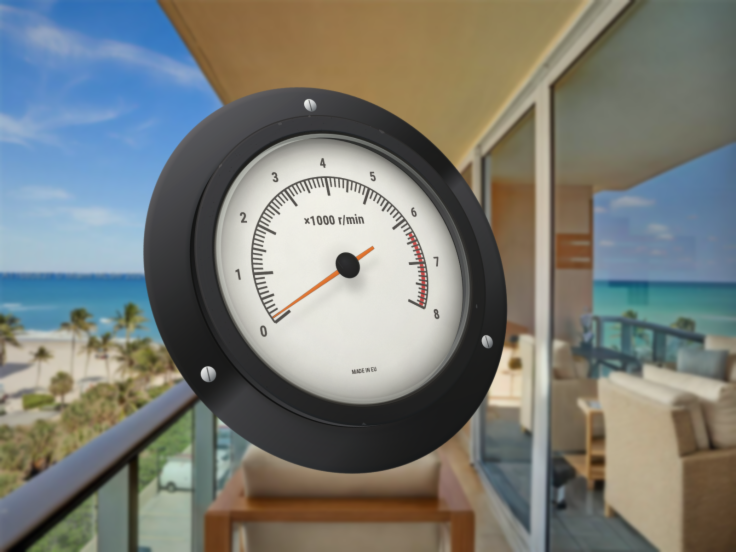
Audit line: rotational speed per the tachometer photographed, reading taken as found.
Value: 100 rpm
